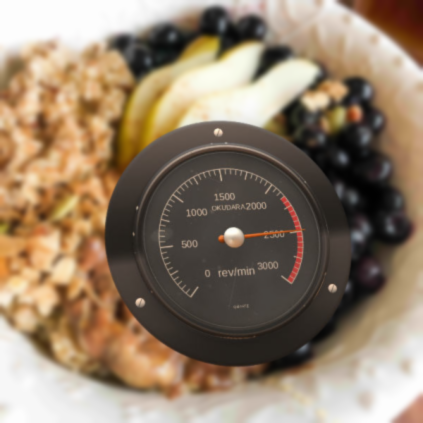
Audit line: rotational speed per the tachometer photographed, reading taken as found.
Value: 2500 rpm
